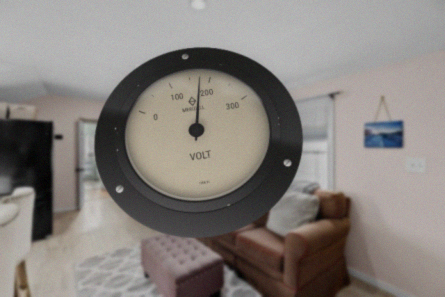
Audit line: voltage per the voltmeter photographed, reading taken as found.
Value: 175 V
